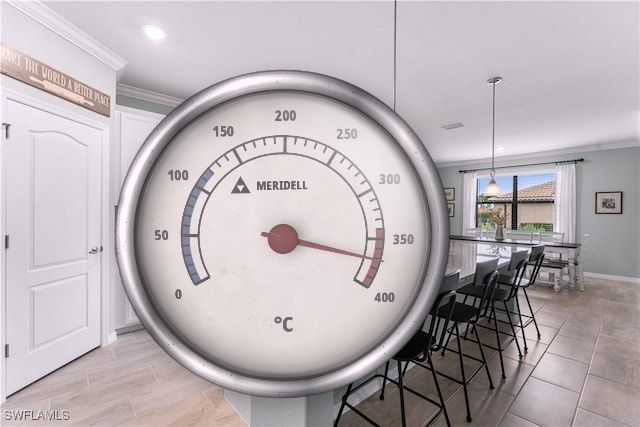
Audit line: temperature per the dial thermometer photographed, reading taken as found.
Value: 370 °C
